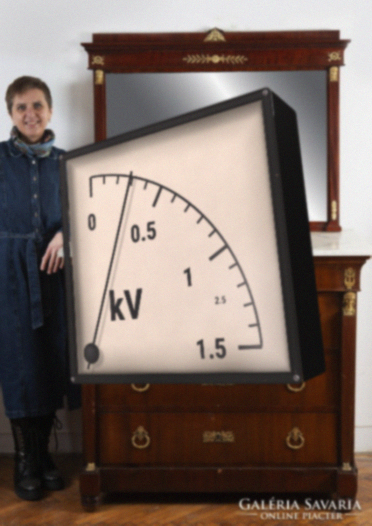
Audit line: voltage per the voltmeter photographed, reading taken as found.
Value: 0.3 kV
